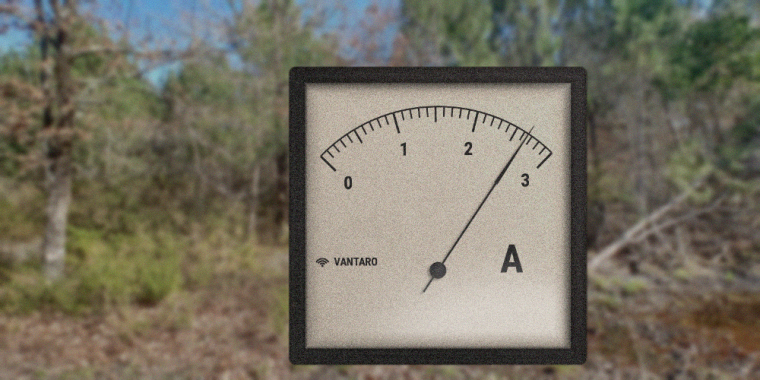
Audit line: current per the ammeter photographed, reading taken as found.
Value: 2.65 A
